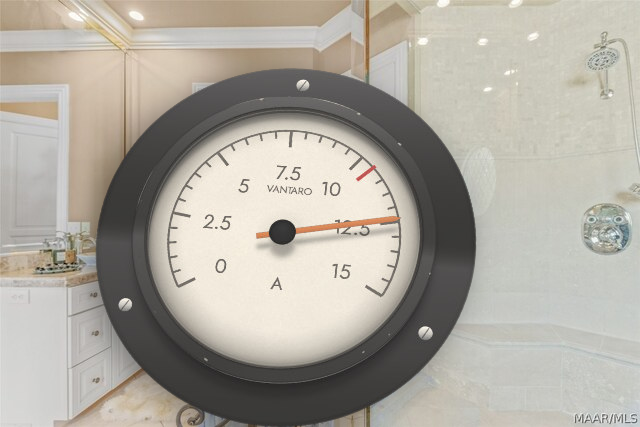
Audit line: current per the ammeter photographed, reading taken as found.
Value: 12.5 A
